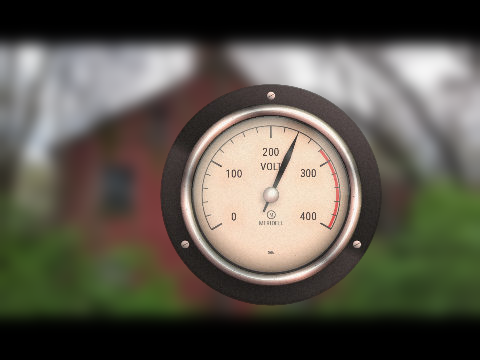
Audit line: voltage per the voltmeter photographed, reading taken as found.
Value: 240 V
